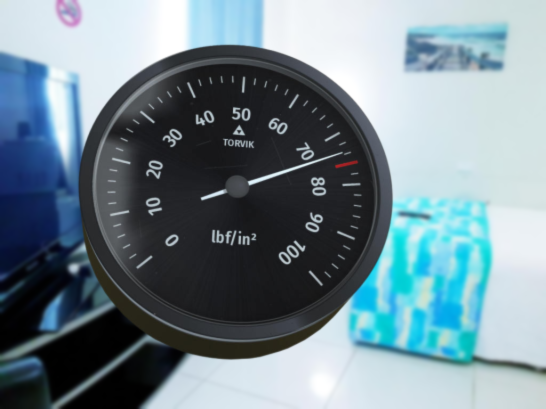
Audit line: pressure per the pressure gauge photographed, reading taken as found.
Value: 74 psi
